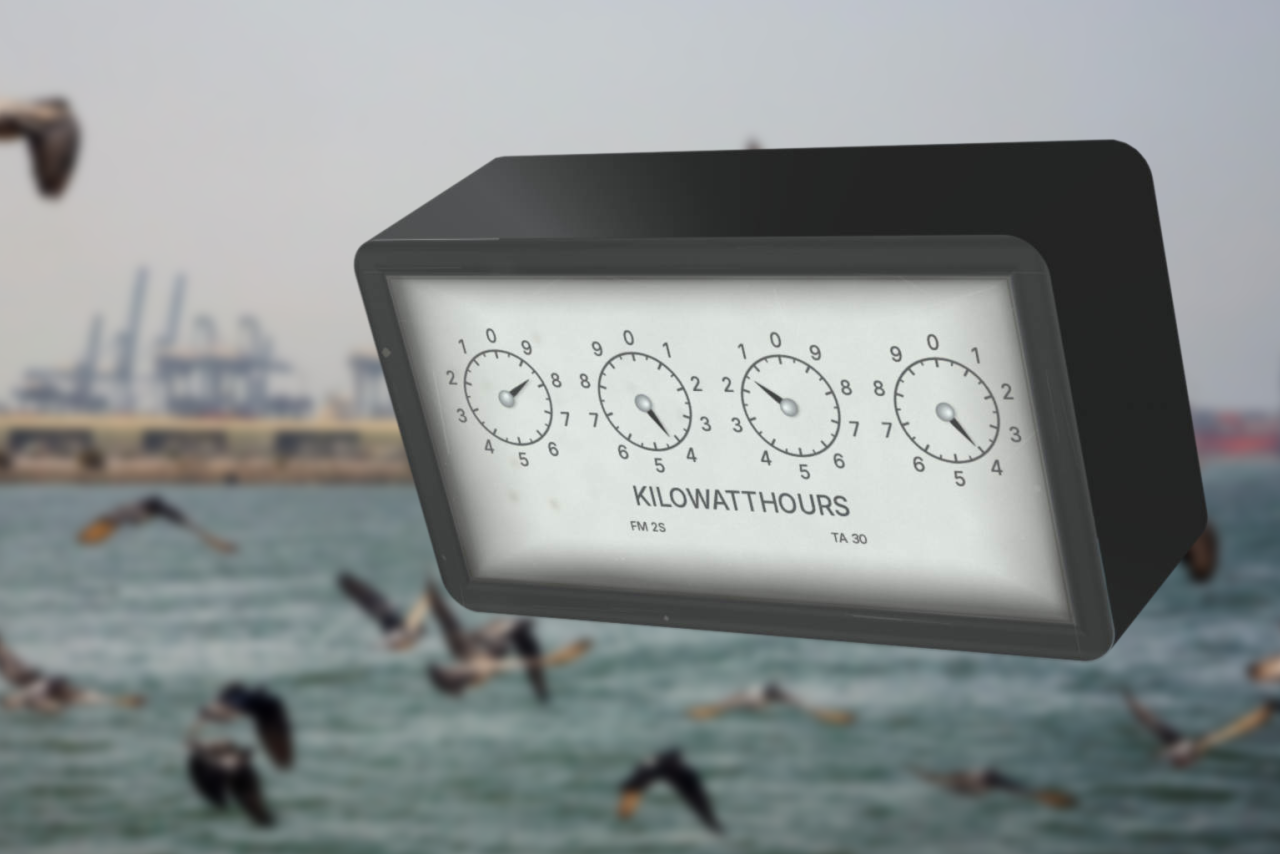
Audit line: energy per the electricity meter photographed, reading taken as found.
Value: 8414 kWh
